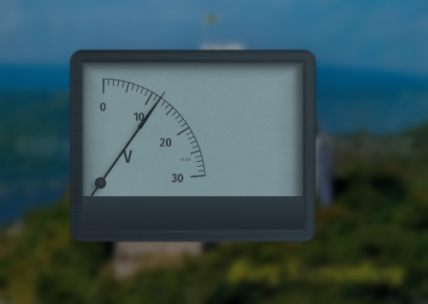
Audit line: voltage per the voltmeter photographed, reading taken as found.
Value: 12 V
